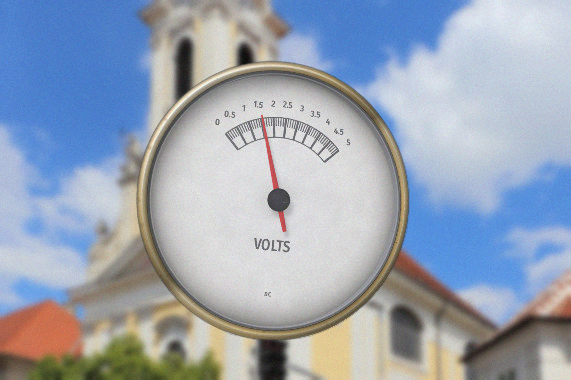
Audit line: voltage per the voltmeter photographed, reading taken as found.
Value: 1.5 V
